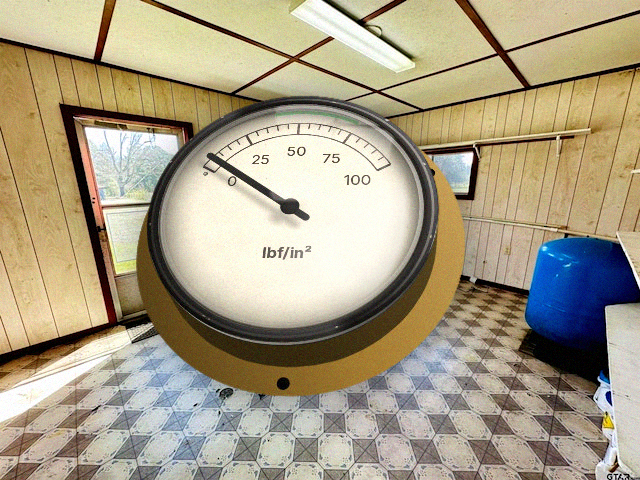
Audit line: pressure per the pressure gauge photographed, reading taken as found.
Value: 5 psi
